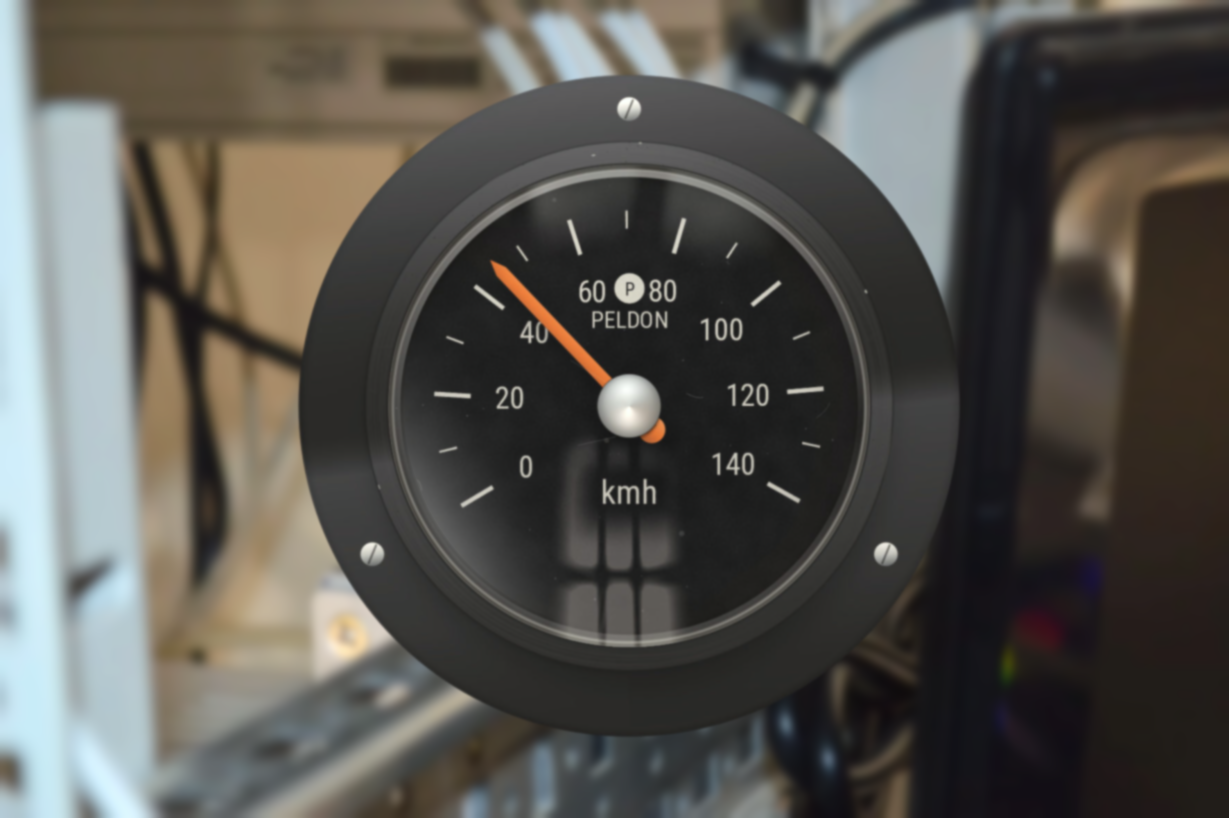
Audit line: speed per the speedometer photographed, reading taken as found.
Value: 45 km/h
